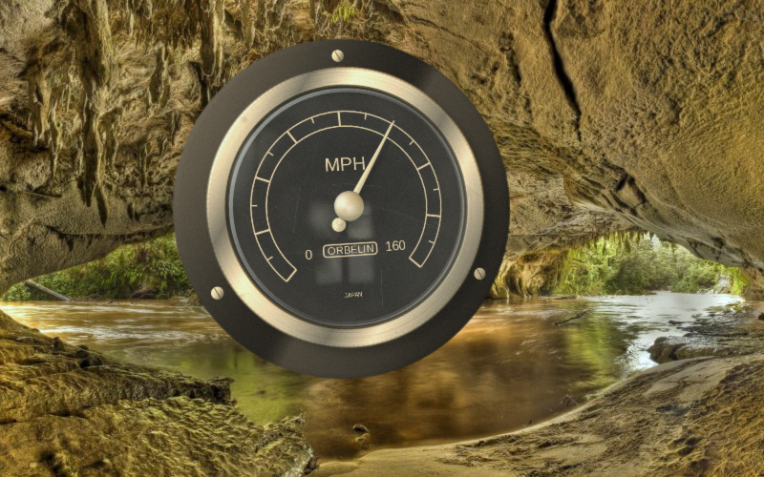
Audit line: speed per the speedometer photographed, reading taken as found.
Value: 100 mph
